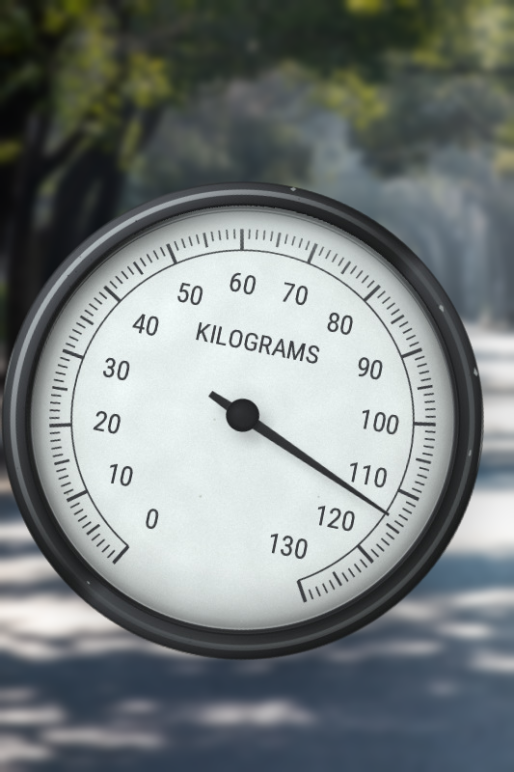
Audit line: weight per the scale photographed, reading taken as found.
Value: 114 kg
